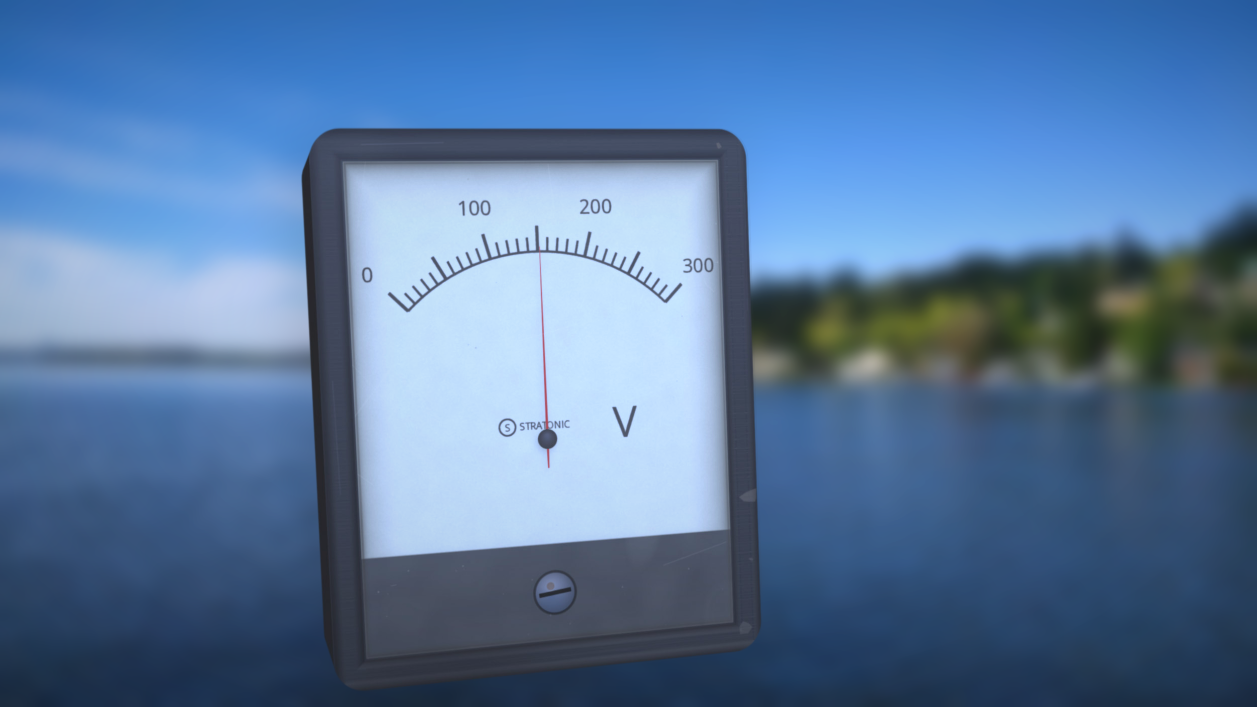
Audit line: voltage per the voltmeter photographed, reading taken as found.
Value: 150 V
